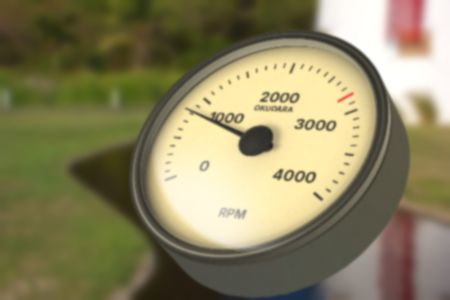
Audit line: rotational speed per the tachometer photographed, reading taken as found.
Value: 800 rpm
